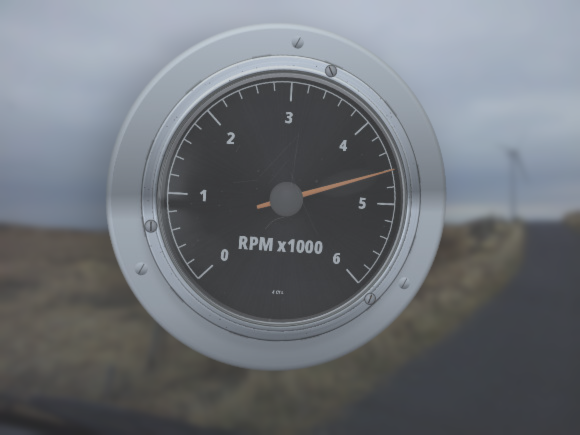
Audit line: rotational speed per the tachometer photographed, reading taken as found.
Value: 4600 rpm
